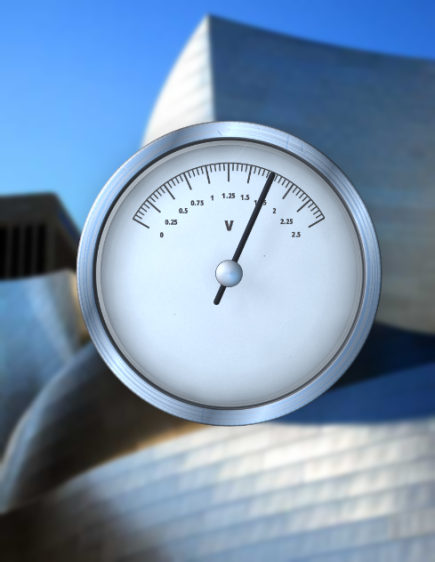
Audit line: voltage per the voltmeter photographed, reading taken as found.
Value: 1.75 V
